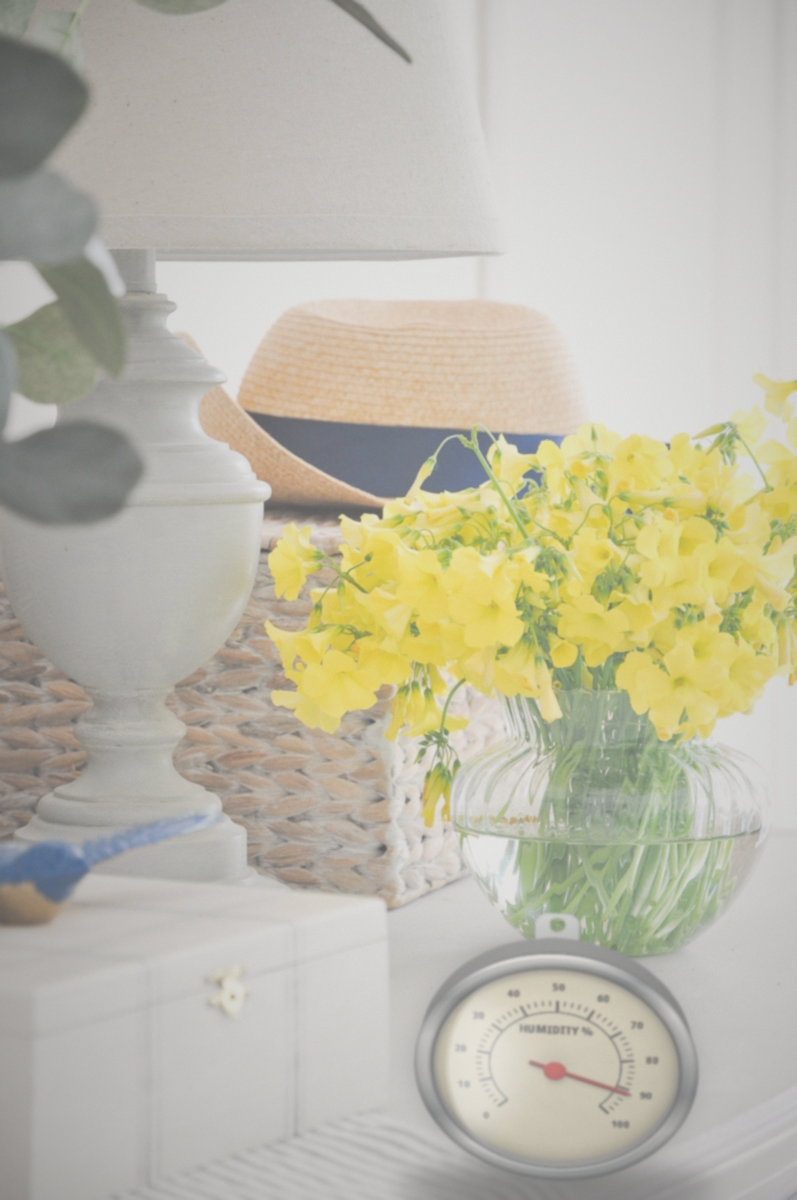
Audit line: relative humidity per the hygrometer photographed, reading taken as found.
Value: 90 %
